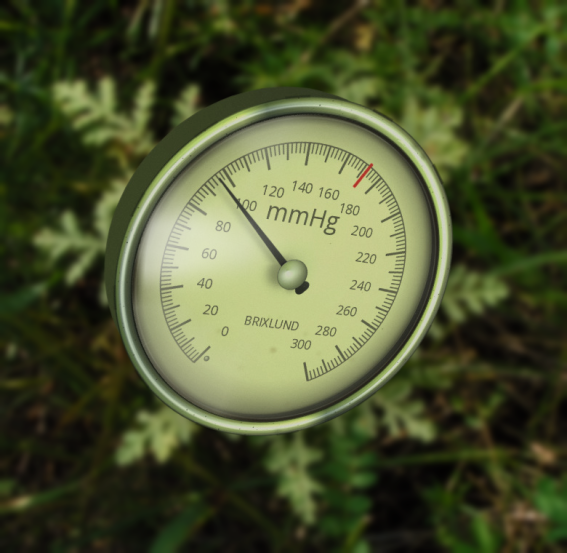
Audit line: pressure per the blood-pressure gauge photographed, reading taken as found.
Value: 96 mmHg
